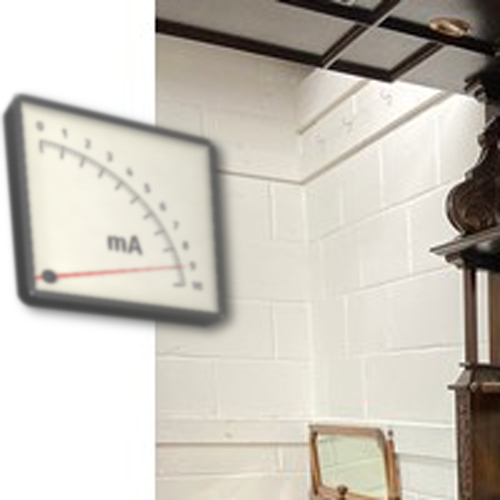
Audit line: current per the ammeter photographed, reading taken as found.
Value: 9 mA
